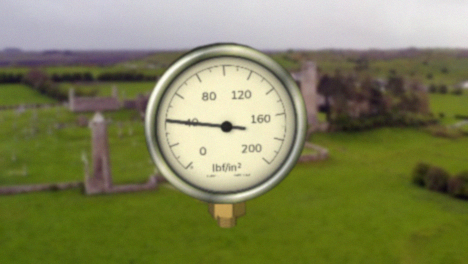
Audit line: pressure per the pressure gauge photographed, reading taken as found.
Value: 40 psi
